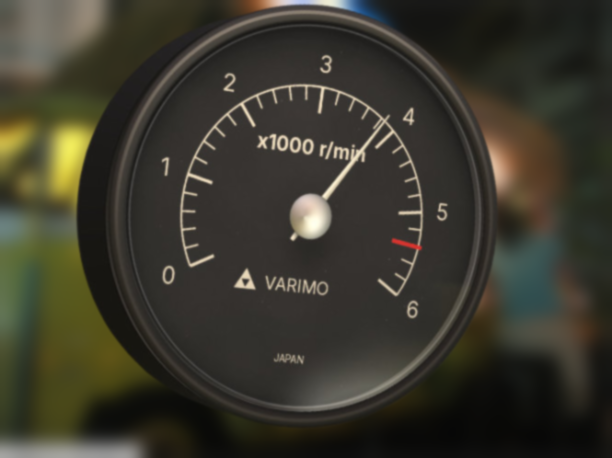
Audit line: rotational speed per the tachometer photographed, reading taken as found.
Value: 3800 rpm
